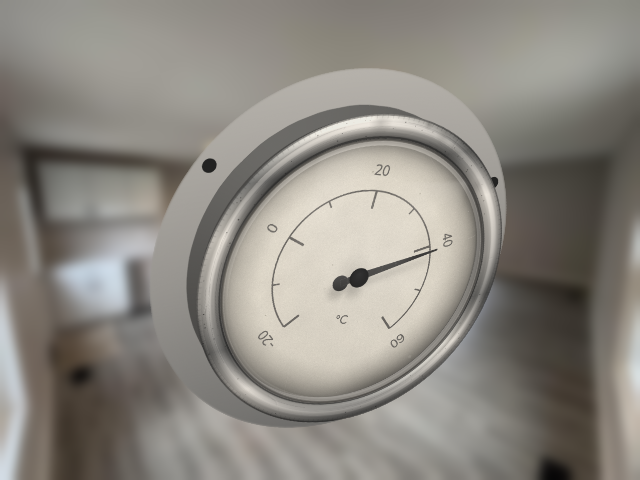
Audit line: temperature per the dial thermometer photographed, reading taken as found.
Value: 40 °C
